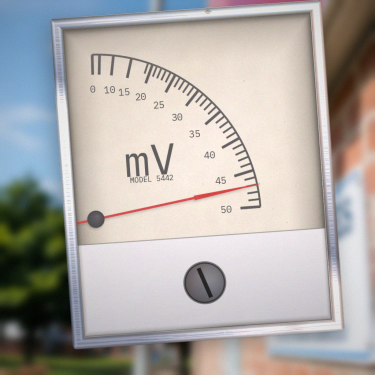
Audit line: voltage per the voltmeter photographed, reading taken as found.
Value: 47 mV
